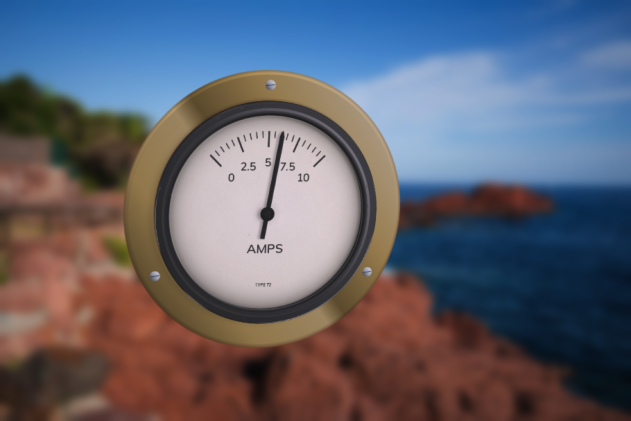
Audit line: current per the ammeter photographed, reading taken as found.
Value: 6 A
